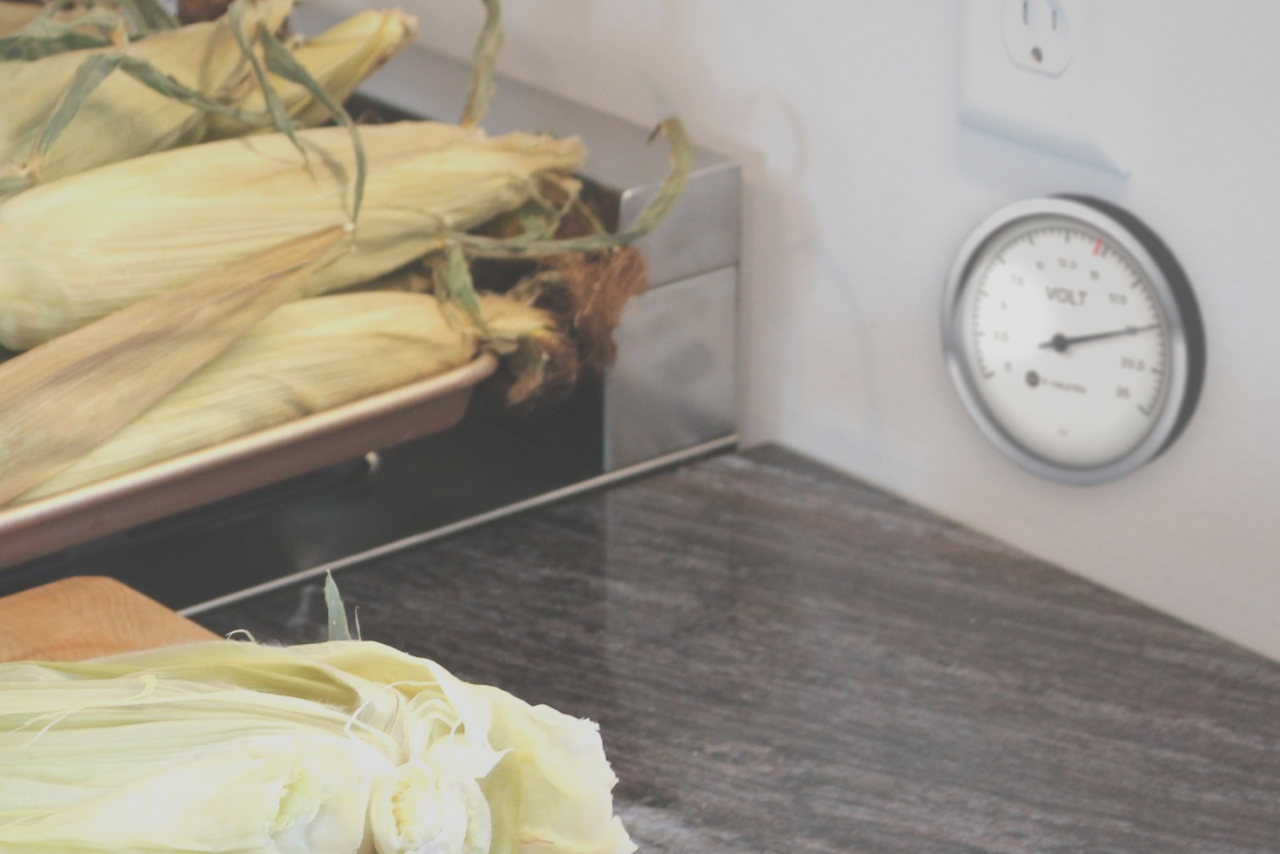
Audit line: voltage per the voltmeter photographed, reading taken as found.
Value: 20 V
